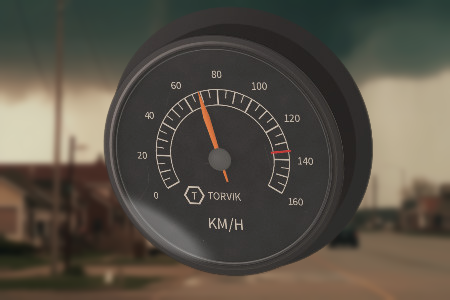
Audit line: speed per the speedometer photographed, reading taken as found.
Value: 70 km/h
